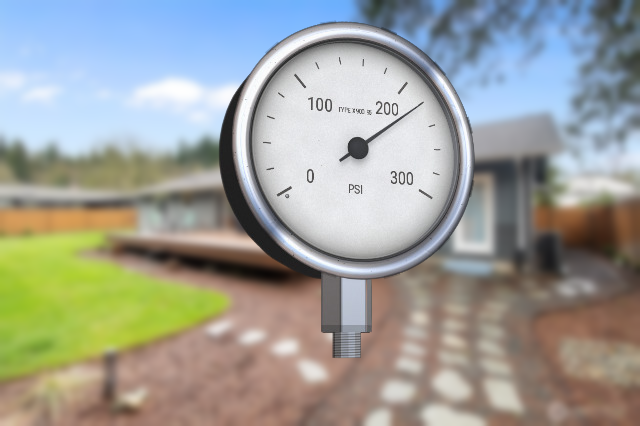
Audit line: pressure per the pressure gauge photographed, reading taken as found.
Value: 220 psi
